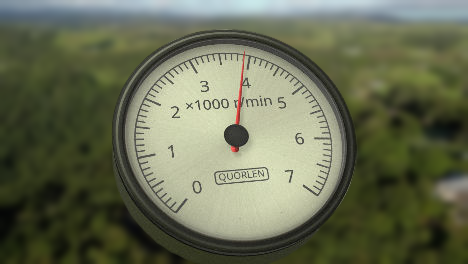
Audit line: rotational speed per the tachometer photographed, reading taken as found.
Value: 3900 rpm
